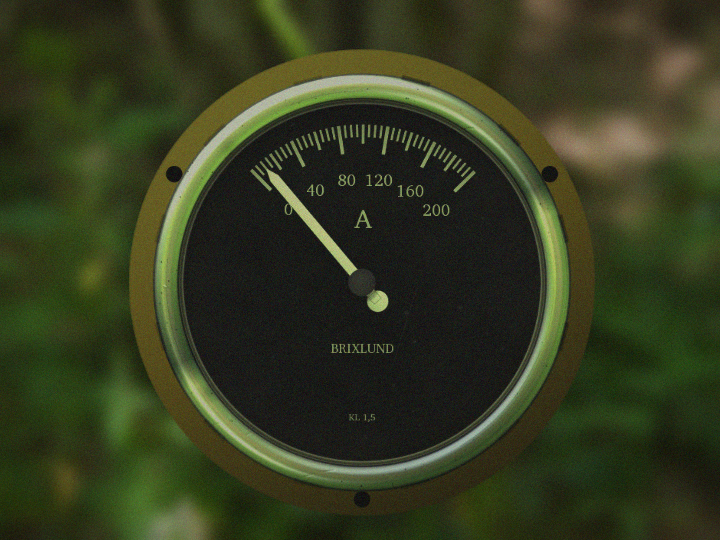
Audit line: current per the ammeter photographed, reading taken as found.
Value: 10 A
